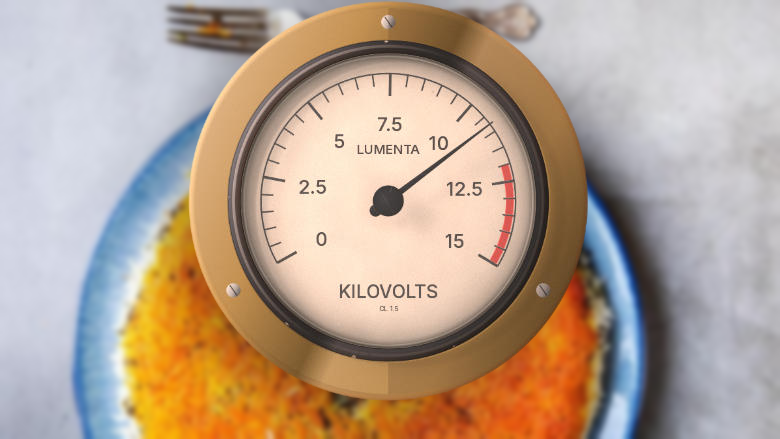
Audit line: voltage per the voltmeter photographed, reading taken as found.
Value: 10.75 kV
